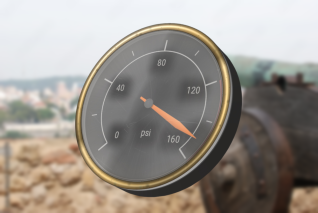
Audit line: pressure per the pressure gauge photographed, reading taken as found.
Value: 150 psi
